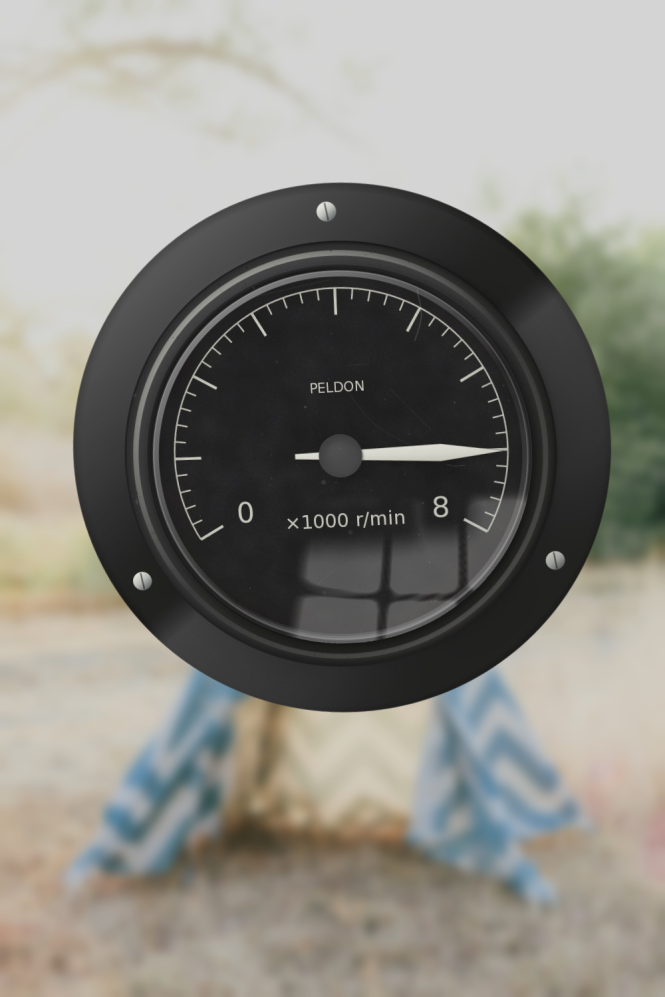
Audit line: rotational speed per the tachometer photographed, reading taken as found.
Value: 7000 rpm
